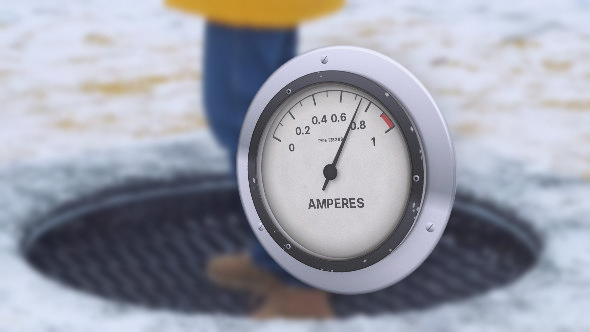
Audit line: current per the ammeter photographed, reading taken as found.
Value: 0.75 A
